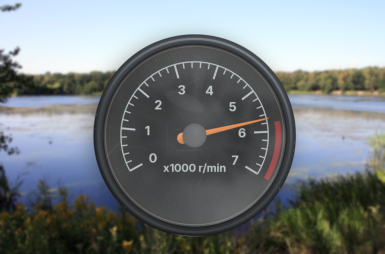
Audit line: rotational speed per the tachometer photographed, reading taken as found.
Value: 5700 rpm
